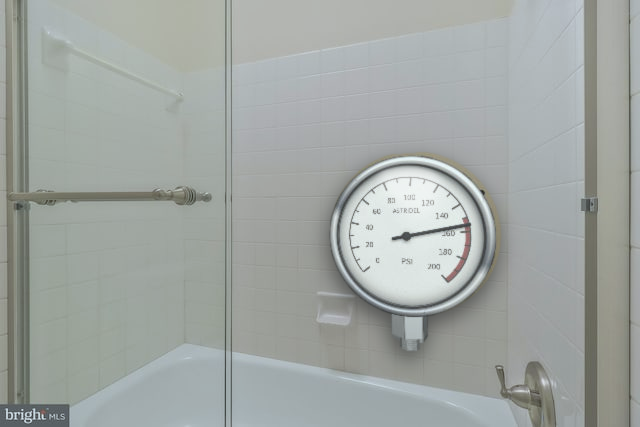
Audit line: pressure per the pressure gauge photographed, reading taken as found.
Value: 155 psi
